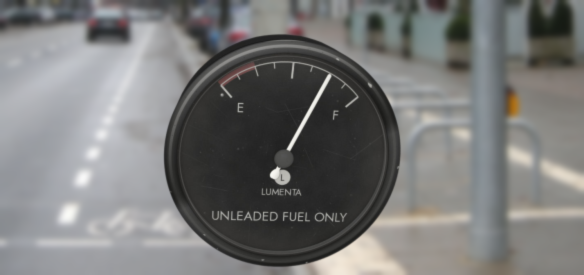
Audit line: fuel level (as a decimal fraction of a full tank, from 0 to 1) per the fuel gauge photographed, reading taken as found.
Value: 0.75
